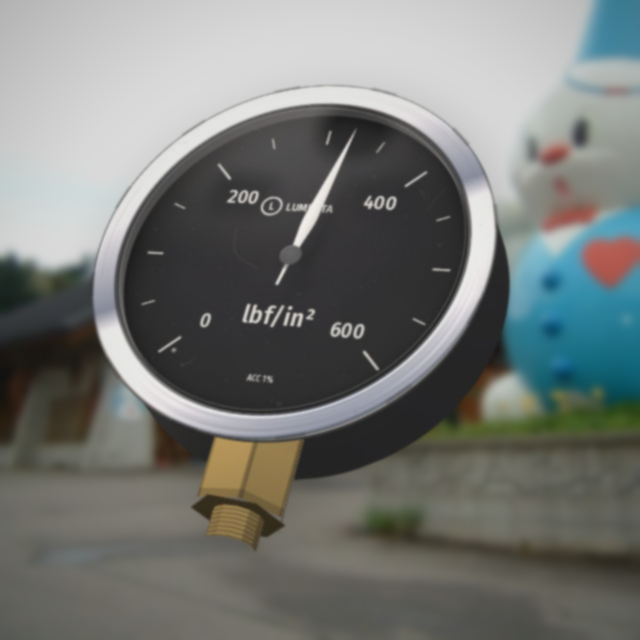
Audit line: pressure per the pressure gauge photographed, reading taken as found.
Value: 325 psi
